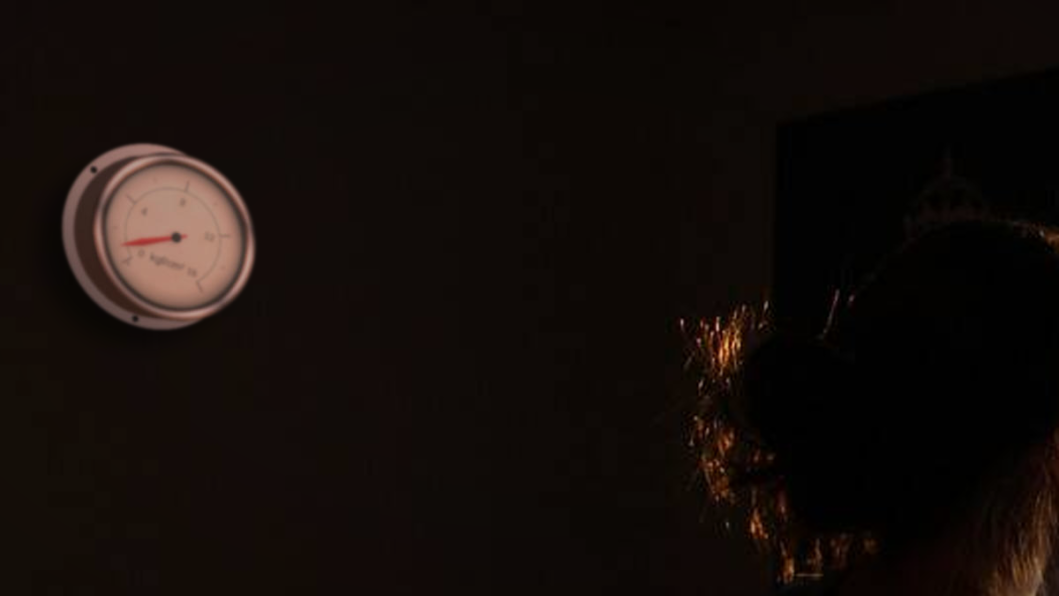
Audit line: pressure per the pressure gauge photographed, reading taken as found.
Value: 1 kg/cm²
